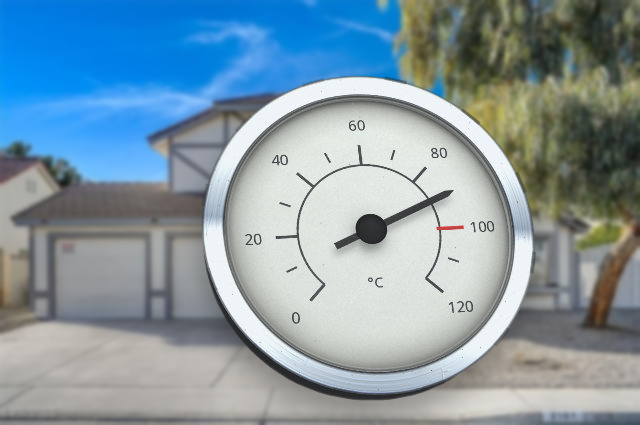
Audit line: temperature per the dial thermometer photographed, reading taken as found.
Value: 90 °C
